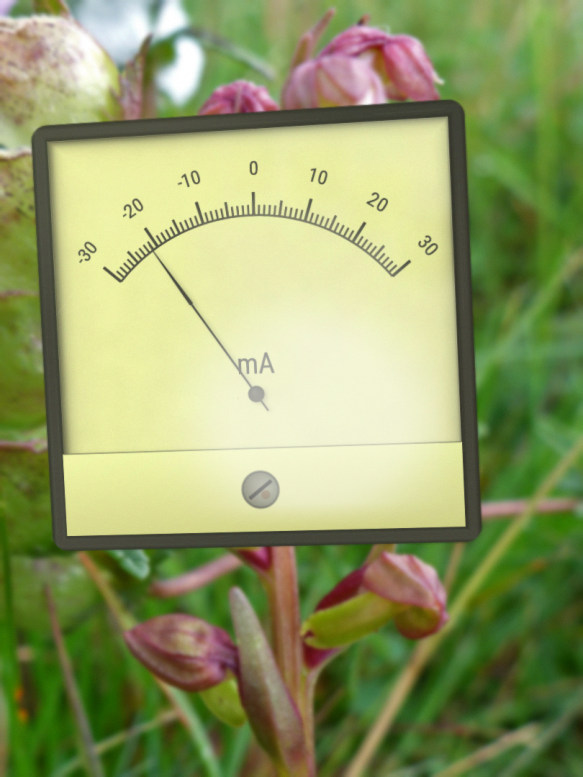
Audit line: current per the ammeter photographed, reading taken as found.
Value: -21 mA
